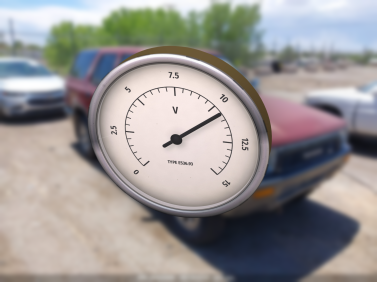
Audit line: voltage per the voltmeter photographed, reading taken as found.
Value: 10.5 V
